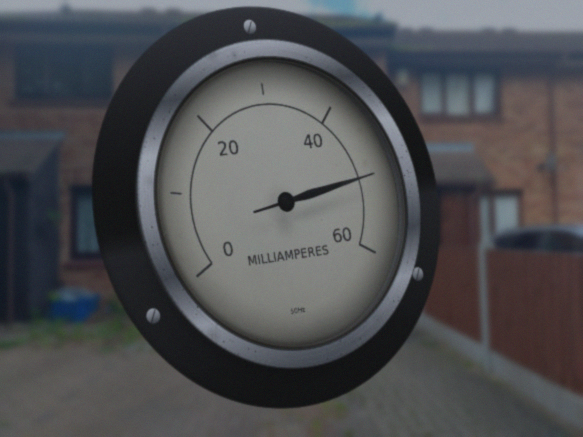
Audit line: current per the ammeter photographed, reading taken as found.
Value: 50 mA
